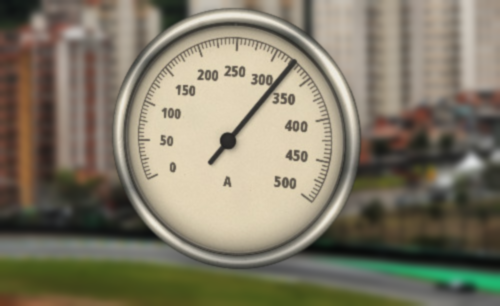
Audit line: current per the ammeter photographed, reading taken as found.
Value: 325 A
